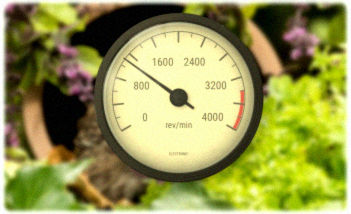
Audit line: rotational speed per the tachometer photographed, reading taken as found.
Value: 1100 rpm
